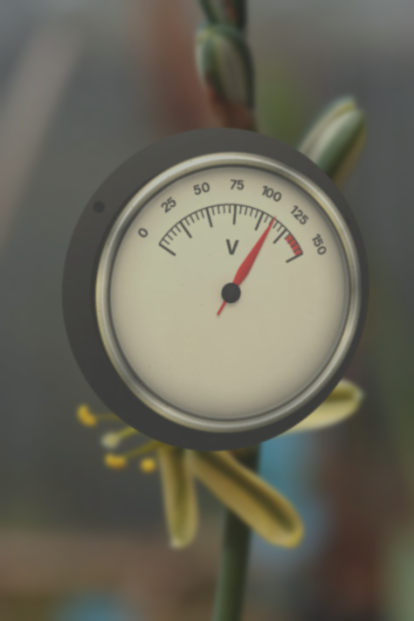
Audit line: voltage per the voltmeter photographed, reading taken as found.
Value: 110 V
